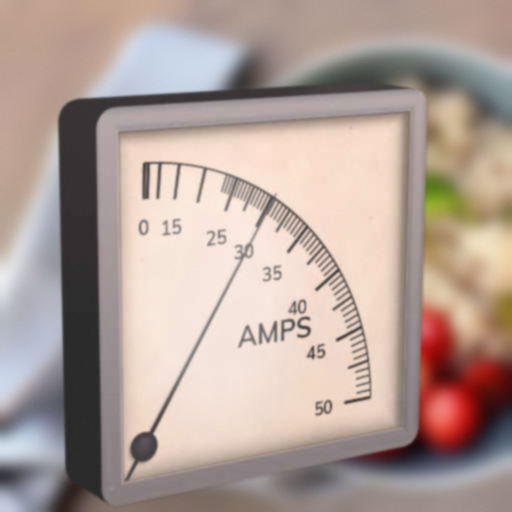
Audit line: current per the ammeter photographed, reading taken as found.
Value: 30 A
